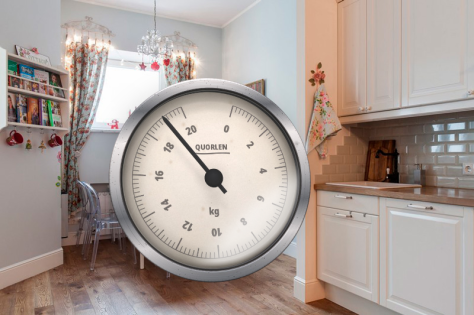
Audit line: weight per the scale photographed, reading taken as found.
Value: 19 kg
